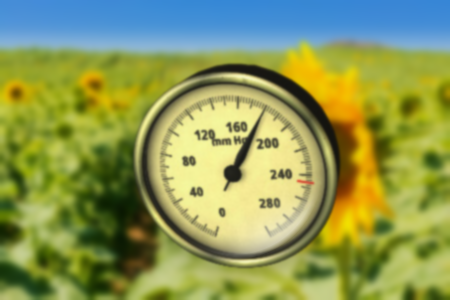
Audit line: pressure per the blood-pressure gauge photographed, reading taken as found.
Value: 180 mmHg
